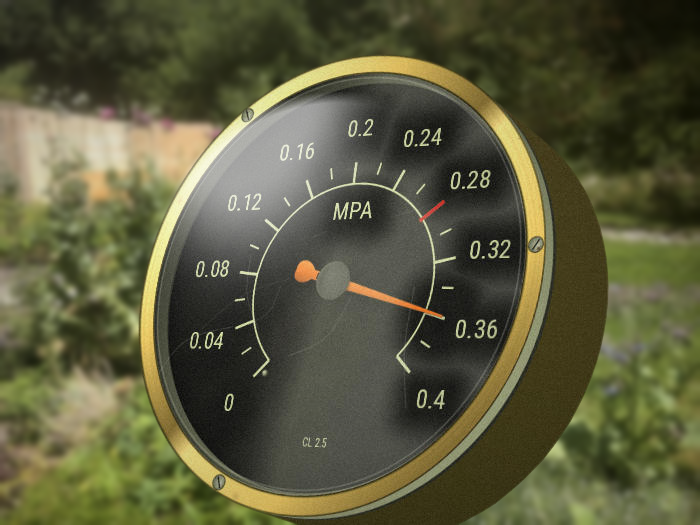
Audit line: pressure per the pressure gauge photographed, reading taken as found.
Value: 0.36 MPa
